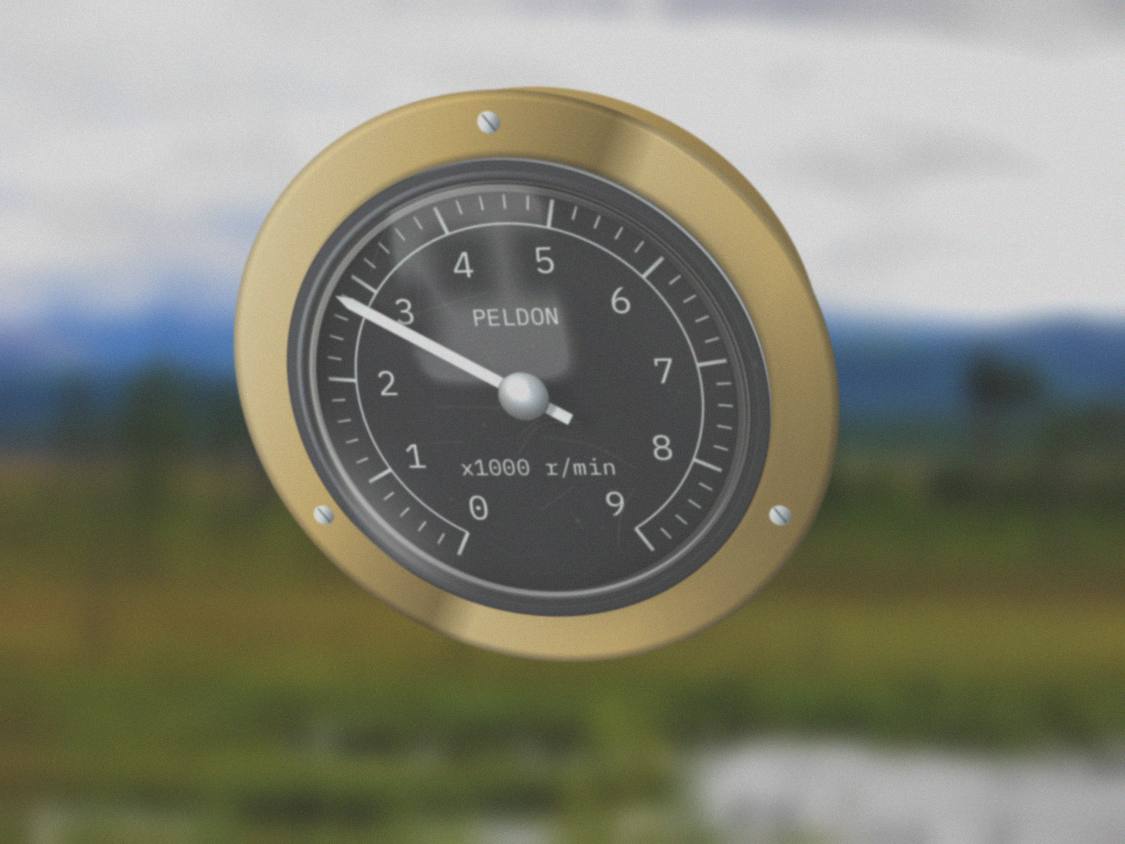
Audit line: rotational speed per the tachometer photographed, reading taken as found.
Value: 2800 rpm
